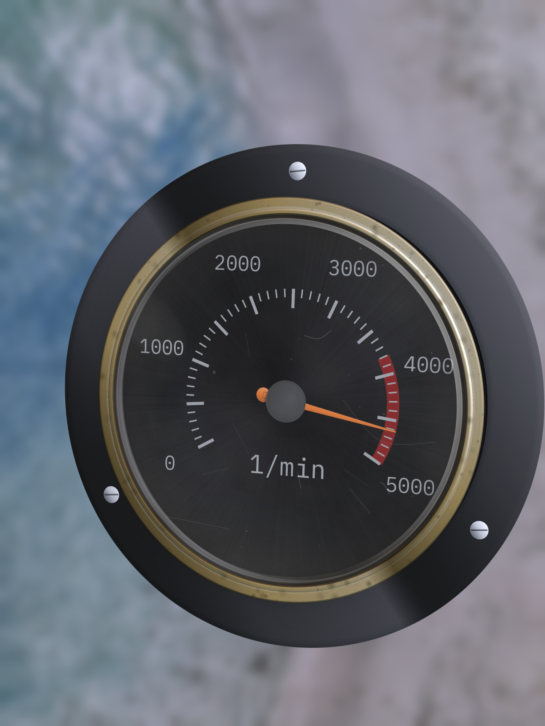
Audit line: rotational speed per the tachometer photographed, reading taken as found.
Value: 4600 rpm
